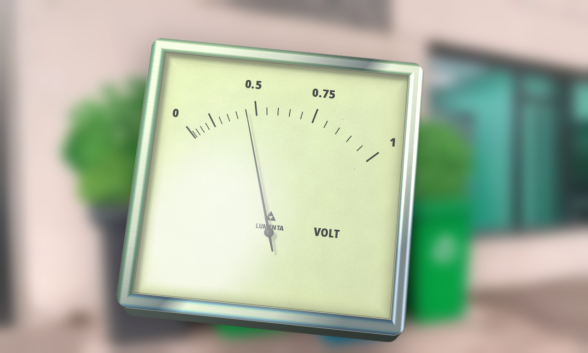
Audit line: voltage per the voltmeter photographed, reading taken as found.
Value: 0.45 V
